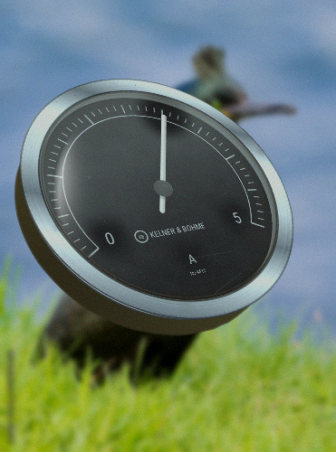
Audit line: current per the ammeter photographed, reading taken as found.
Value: 3 A
